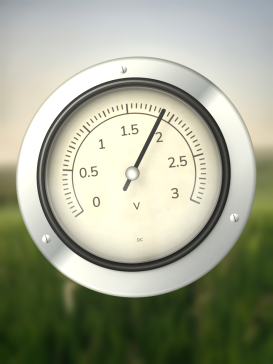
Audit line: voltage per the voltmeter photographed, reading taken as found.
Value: 1.9 V
